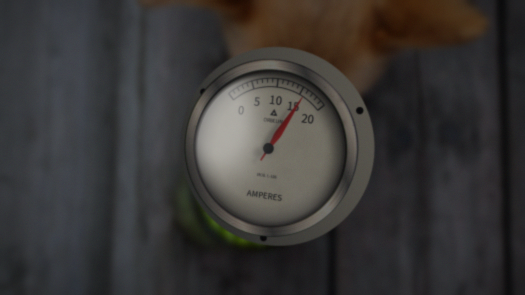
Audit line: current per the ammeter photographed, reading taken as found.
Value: 16 A
